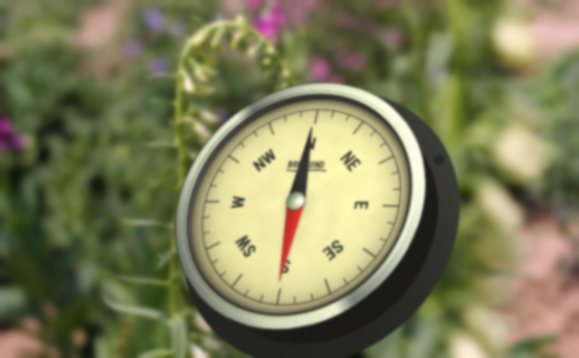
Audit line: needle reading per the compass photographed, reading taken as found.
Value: 180 °
